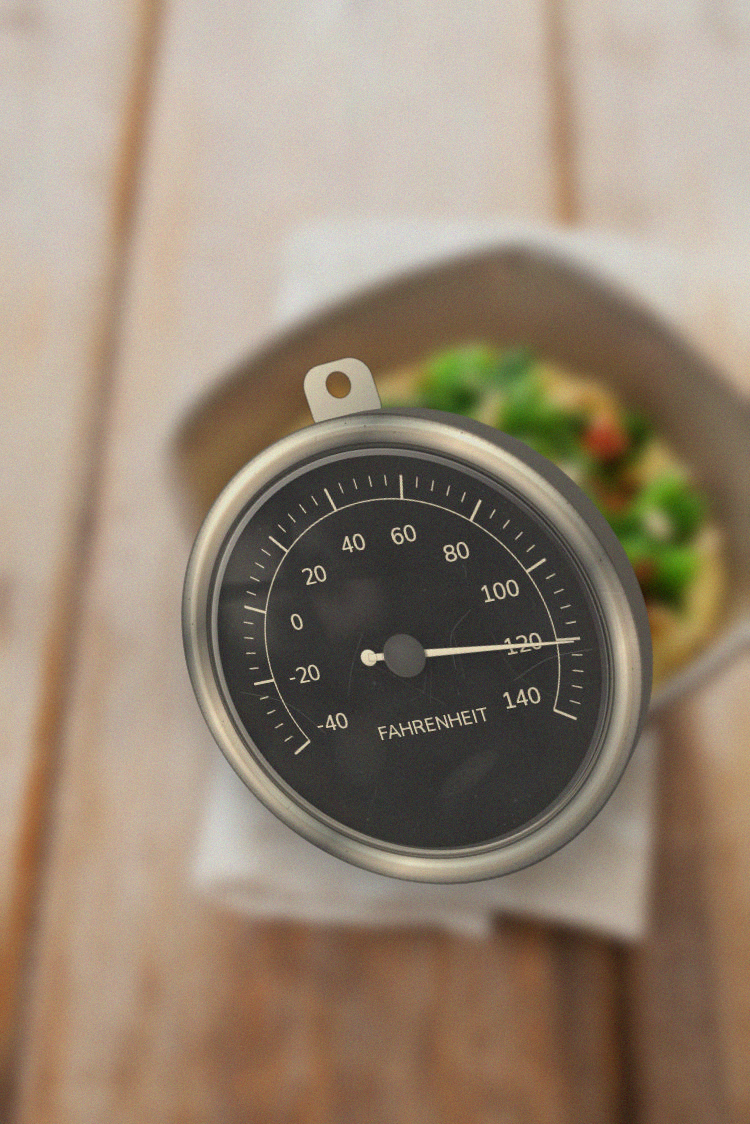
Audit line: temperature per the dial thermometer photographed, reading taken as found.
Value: 120 °F
